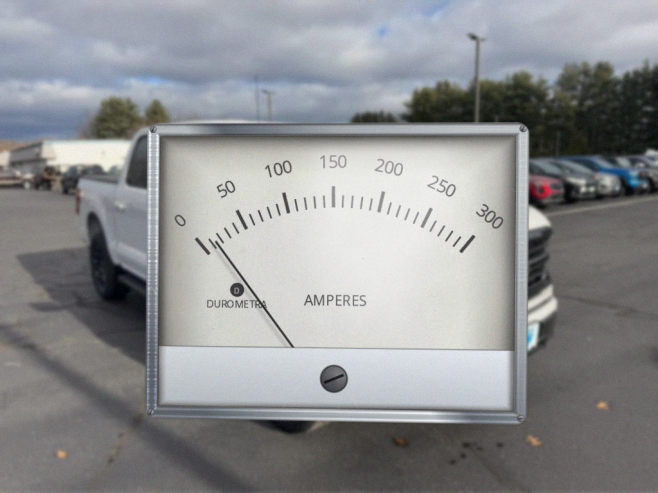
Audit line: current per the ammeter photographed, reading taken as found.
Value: 15 A
